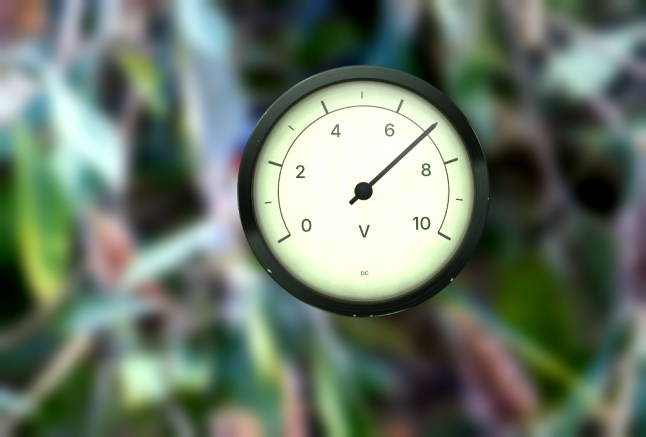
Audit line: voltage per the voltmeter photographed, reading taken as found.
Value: 7 V
